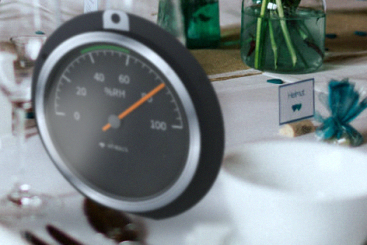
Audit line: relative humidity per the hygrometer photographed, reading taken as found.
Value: 80 %
